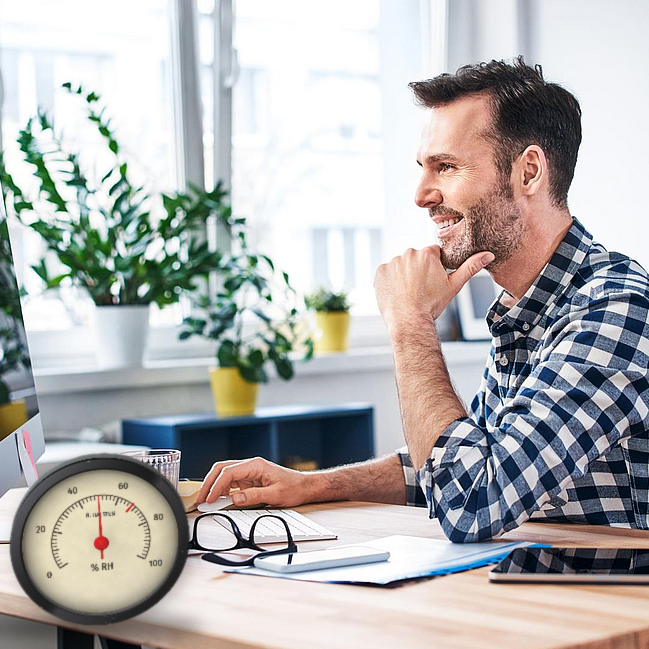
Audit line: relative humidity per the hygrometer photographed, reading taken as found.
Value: 50 %
